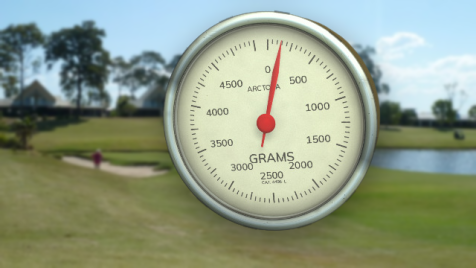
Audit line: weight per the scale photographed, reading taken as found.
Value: 150 g
